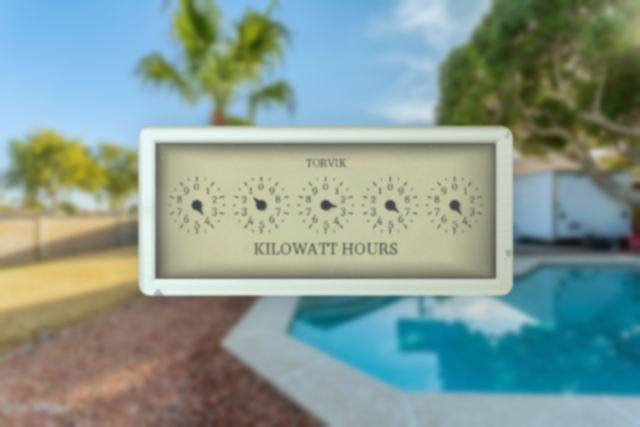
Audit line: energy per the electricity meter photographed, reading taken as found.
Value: 41264 kWh
